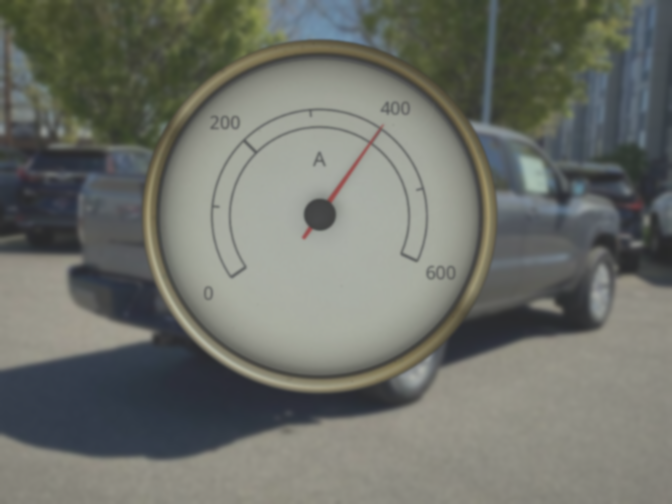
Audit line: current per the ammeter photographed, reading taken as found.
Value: 400 A
